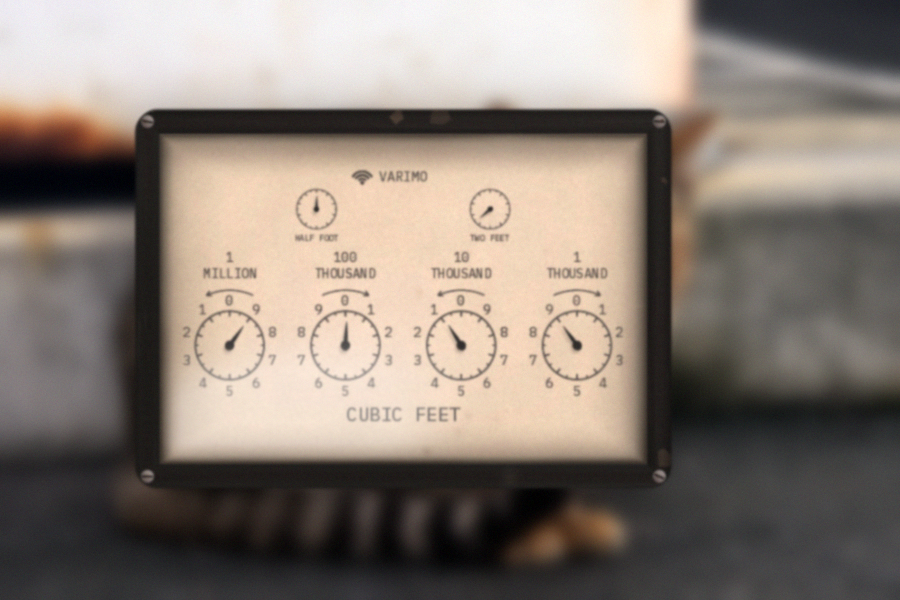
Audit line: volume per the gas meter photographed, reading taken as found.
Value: 900900 ft³
